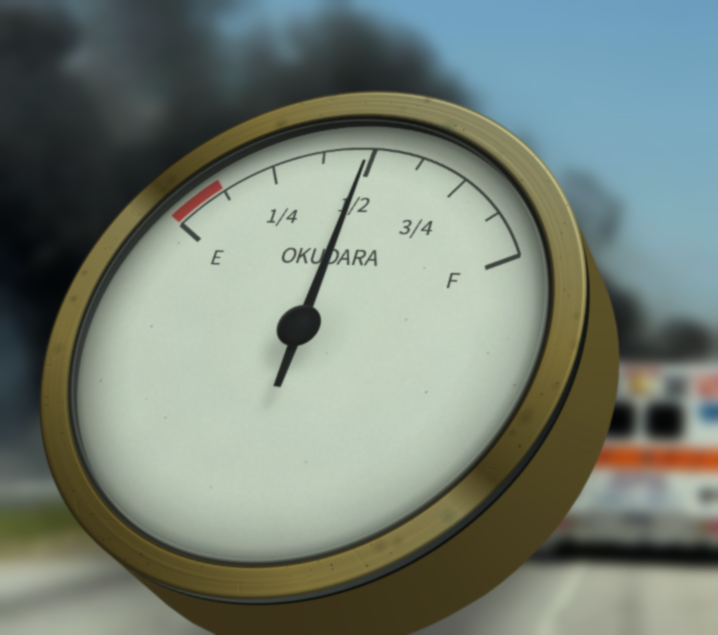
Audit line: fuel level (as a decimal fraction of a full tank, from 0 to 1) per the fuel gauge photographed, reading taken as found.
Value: 0.5
